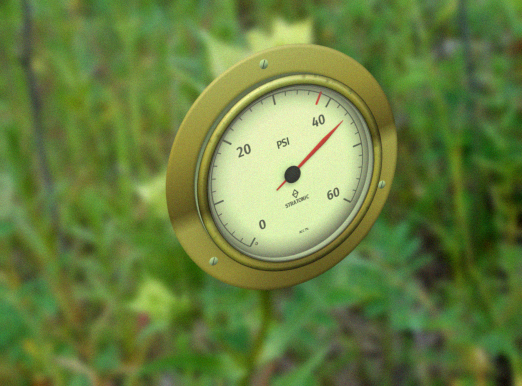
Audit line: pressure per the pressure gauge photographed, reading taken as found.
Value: 44 psi
